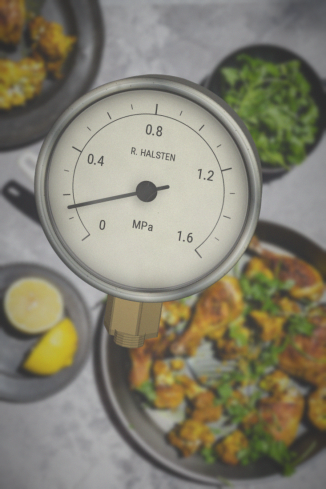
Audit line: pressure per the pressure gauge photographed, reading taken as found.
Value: 0.15 MPa
